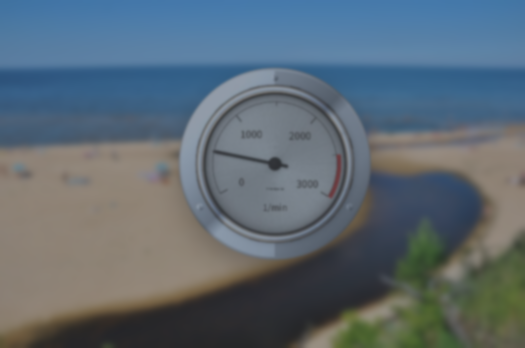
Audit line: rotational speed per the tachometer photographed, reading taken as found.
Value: 500 rpm
